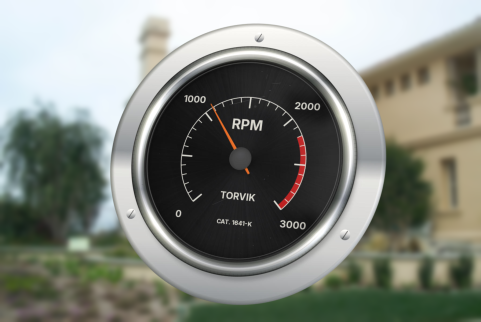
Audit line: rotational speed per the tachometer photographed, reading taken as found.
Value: 1100 rpm
